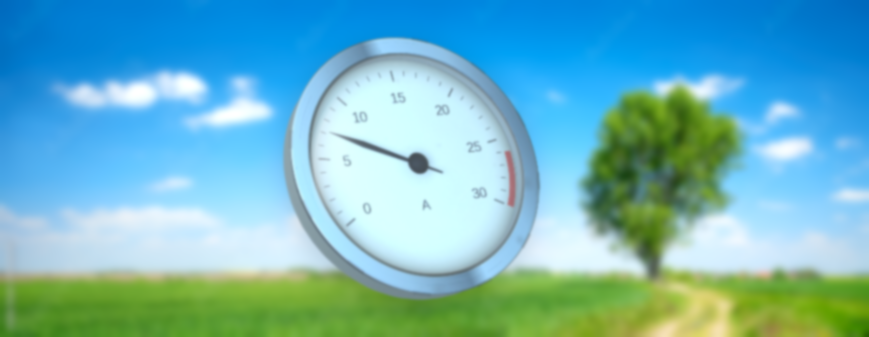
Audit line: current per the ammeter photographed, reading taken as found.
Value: 7 A
